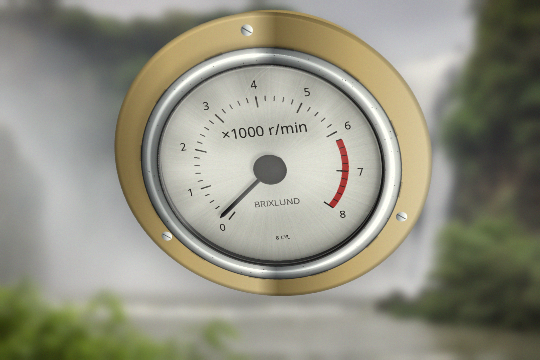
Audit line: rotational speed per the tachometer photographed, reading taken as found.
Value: 200 rpm
